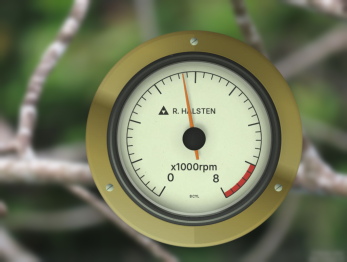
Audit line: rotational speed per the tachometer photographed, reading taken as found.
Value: 3700 rpm
